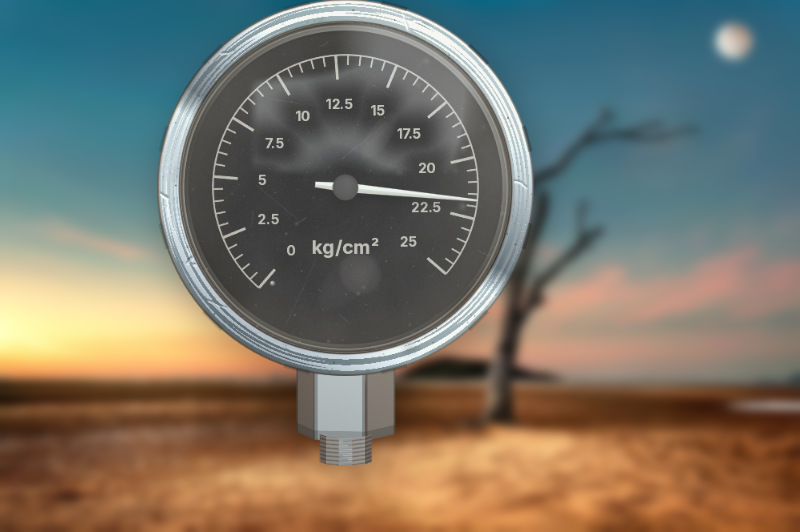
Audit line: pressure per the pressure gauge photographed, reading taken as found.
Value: 21.75 kg/cm²
